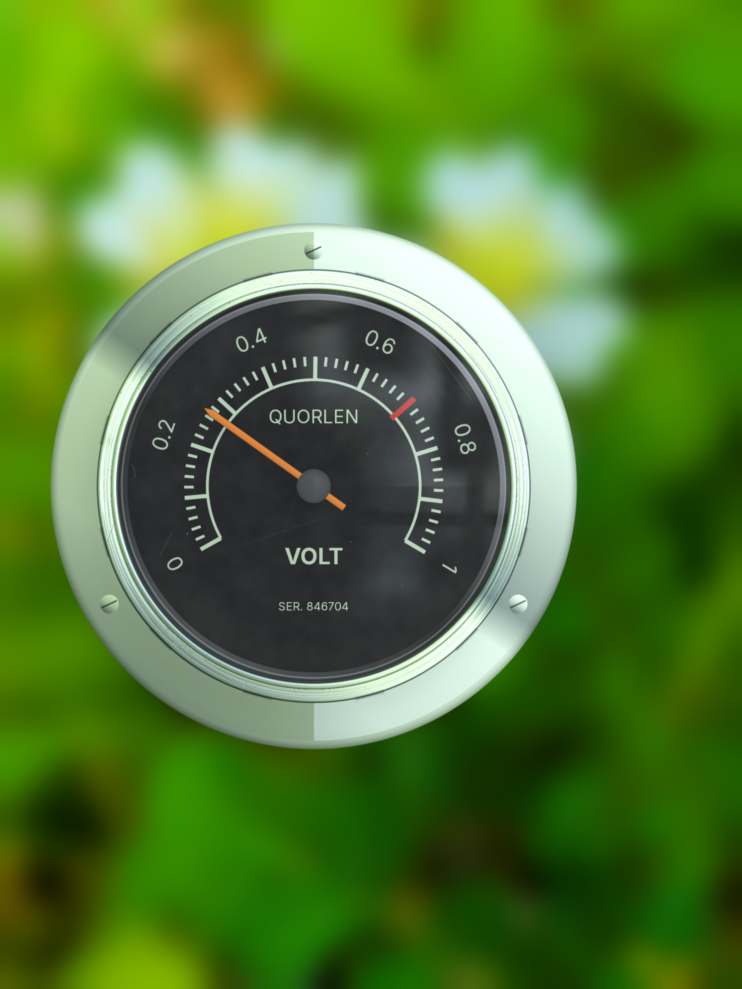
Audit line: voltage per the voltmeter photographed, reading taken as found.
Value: 0.27 V
